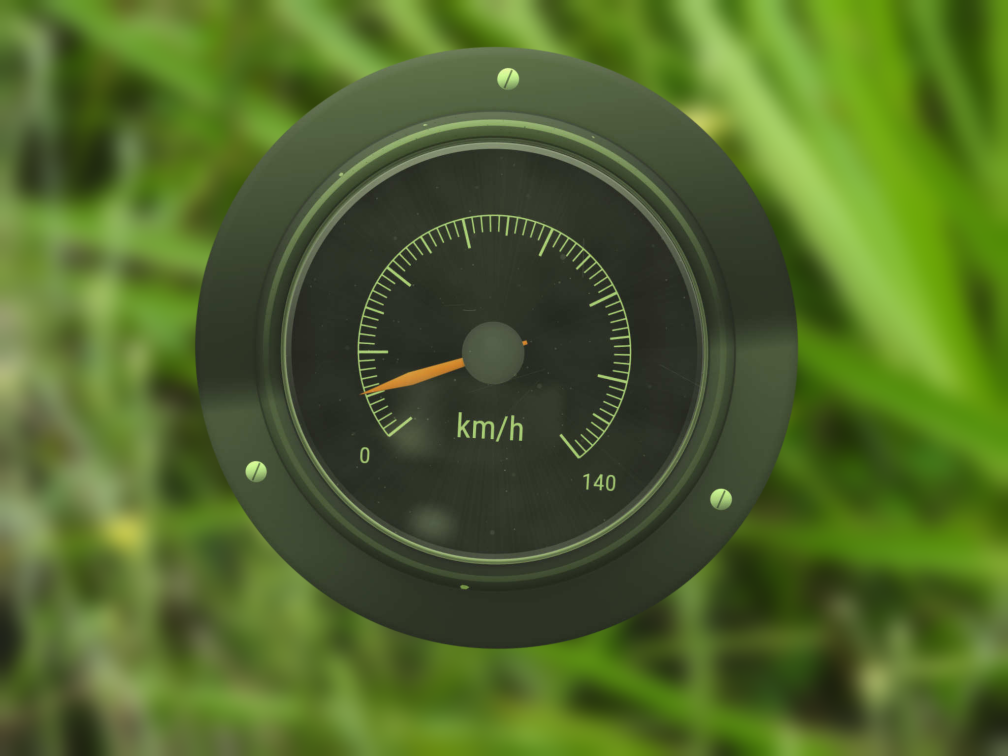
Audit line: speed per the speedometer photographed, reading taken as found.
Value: 11 km/h
